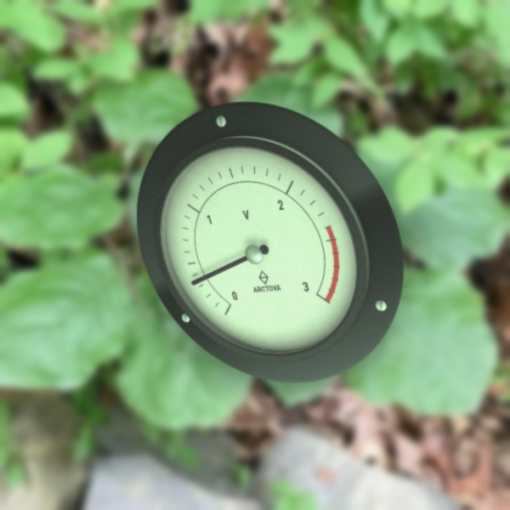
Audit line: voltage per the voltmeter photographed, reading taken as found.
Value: 0.35 V
